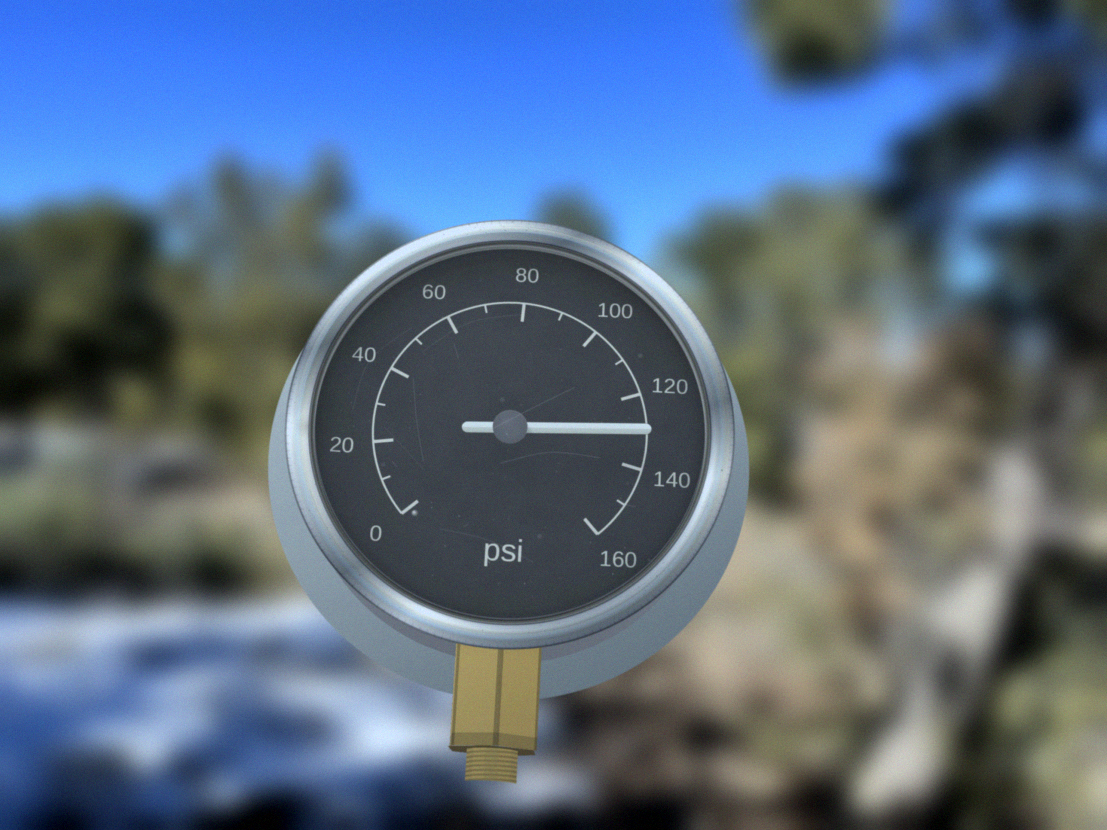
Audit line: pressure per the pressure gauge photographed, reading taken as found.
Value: 130 psi
